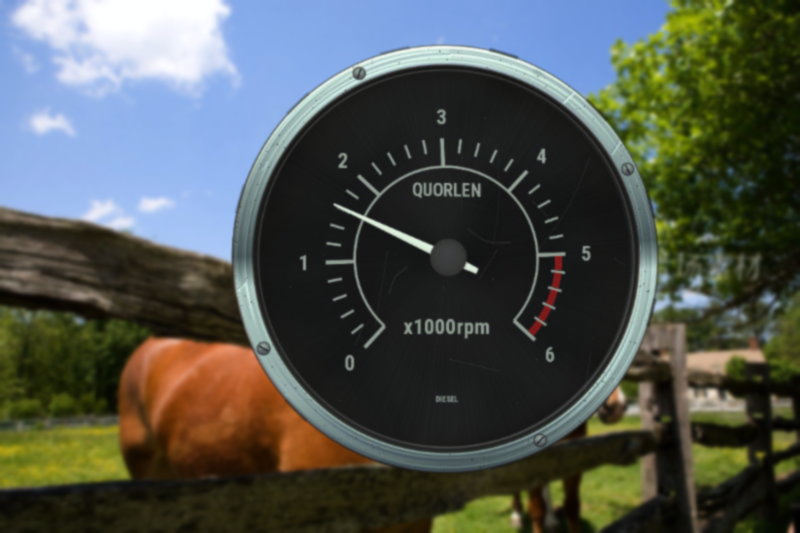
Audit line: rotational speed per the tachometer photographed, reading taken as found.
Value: 1600 rpm
